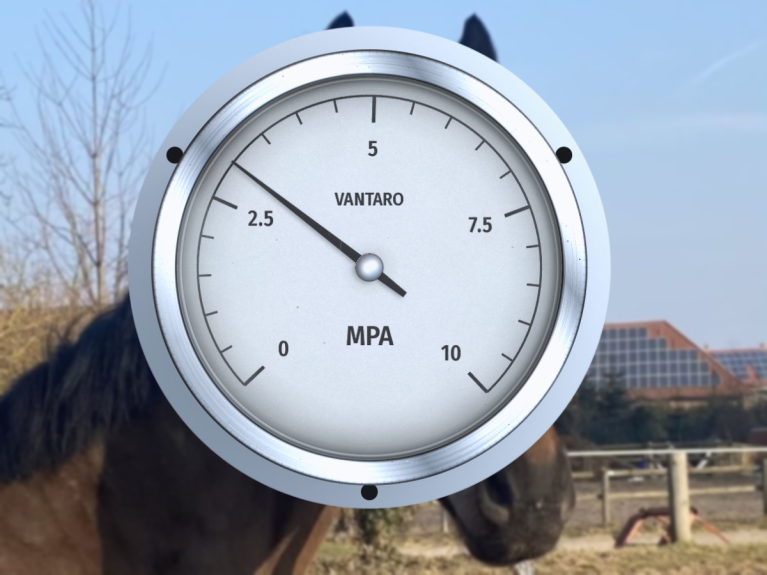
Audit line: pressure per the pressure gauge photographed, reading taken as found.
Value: 3 MPa
